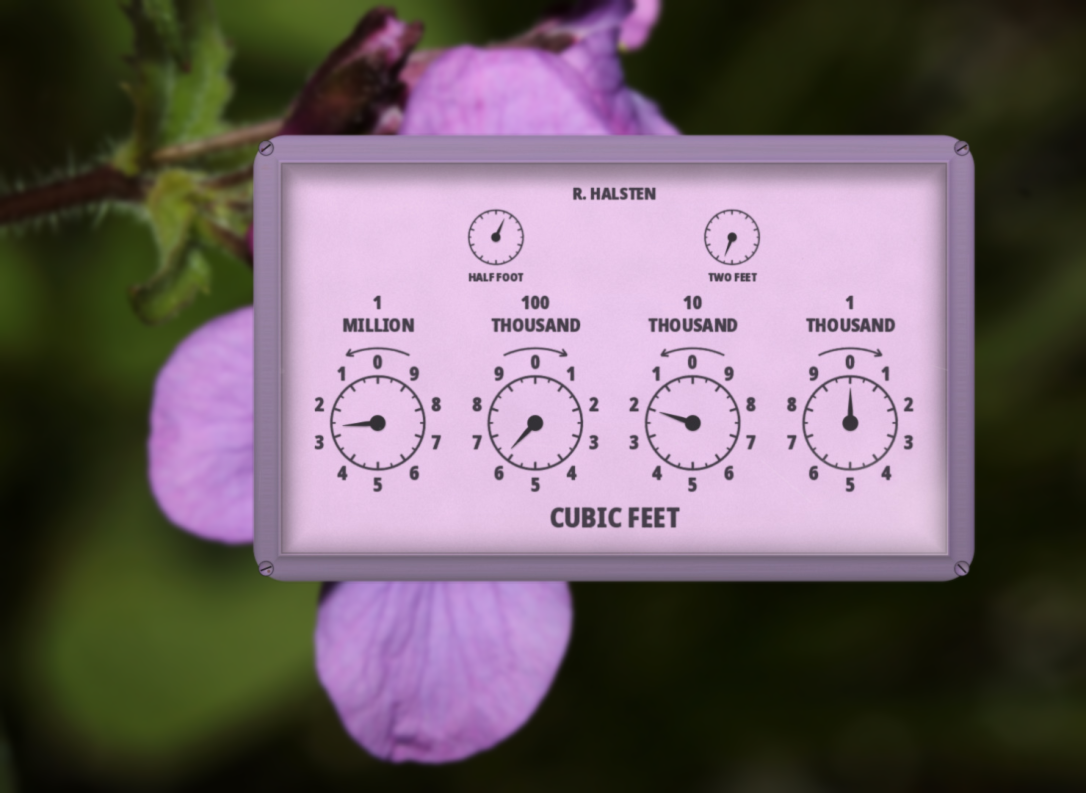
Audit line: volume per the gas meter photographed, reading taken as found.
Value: 262000 ft³
